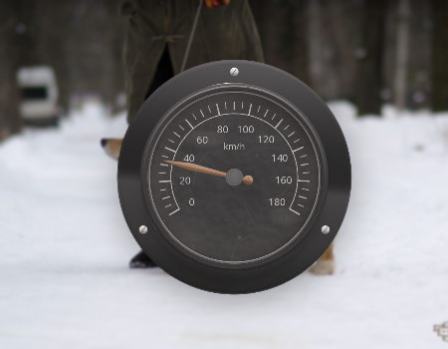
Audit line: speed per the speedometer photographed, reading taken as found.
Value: 32.5 km/h
